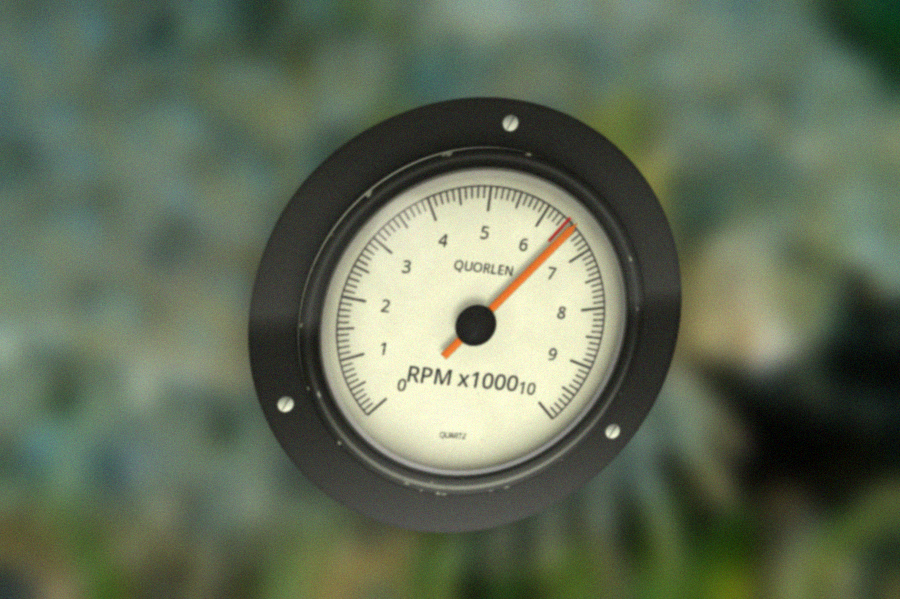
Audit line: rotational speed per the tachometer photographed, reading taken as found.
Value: 6500 rpm
